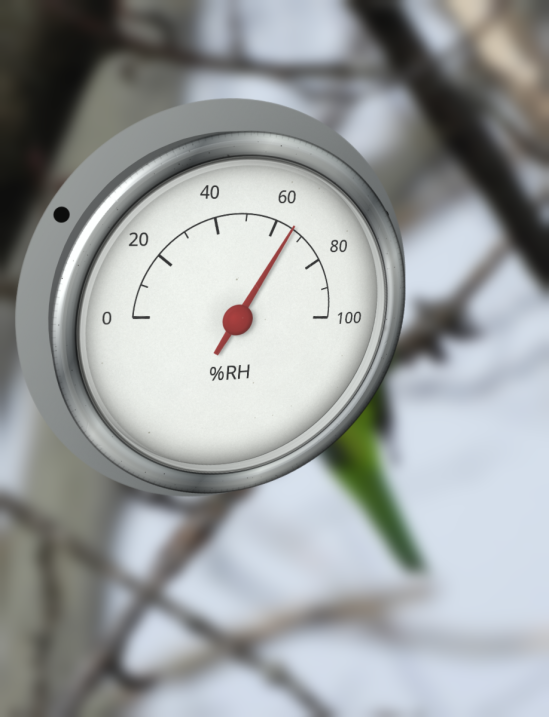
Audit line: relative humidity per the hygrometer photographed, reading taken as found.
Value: 65 %
